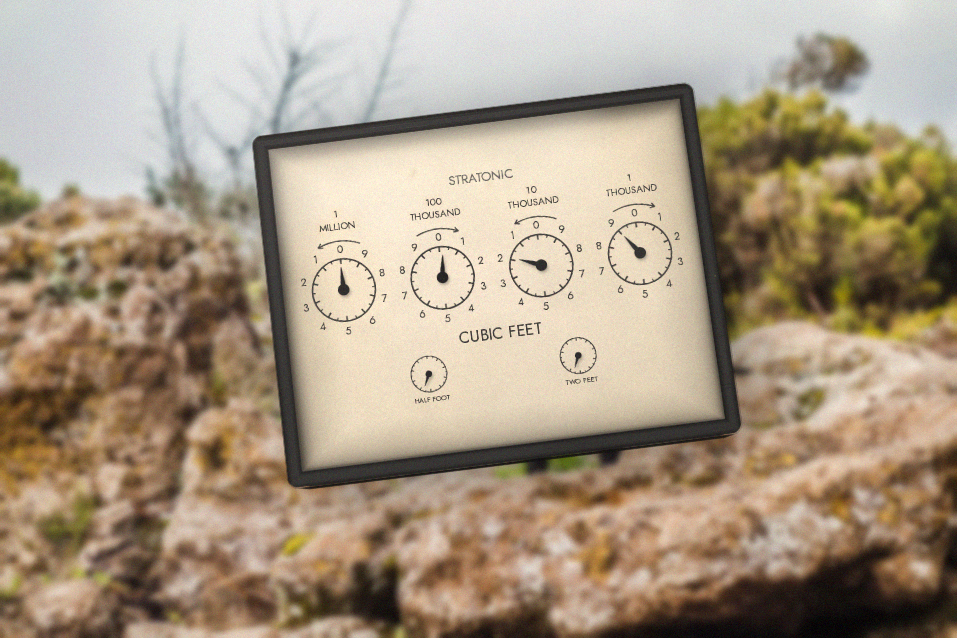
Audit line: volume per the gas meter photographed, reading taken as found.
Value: 1900 ft³
